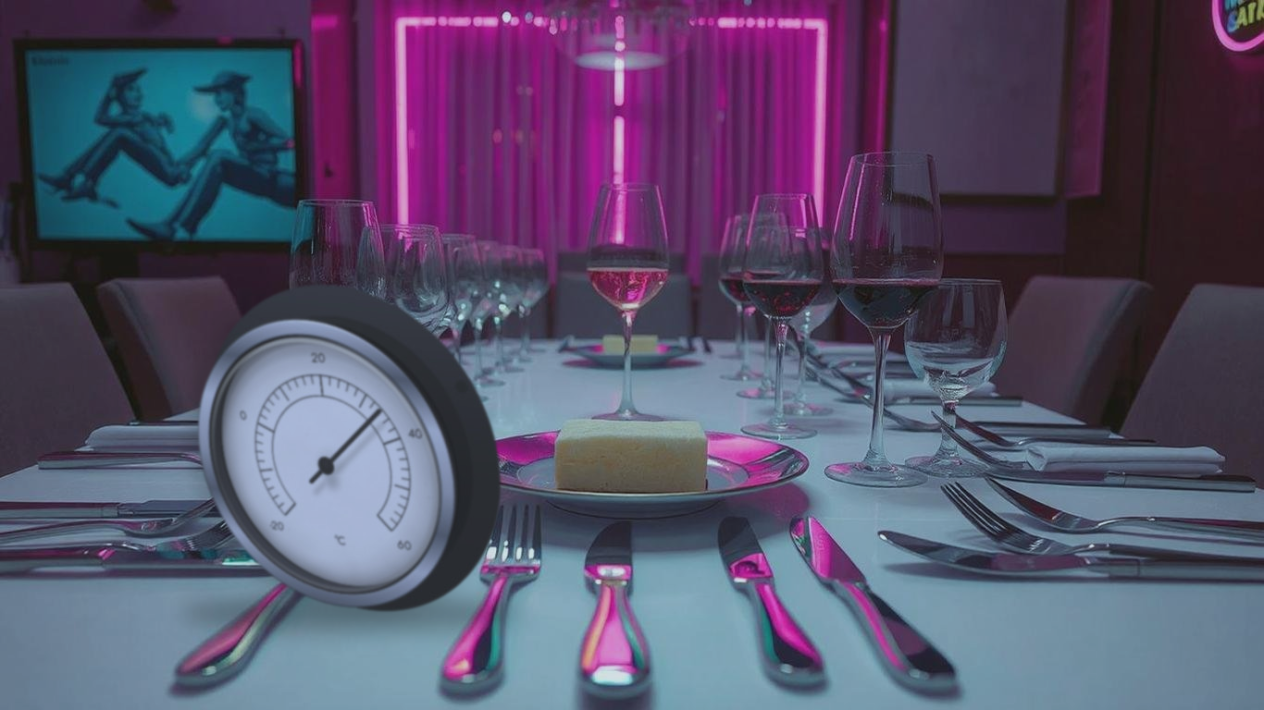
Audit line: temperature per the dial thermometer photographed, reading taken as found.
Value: 34 °C
